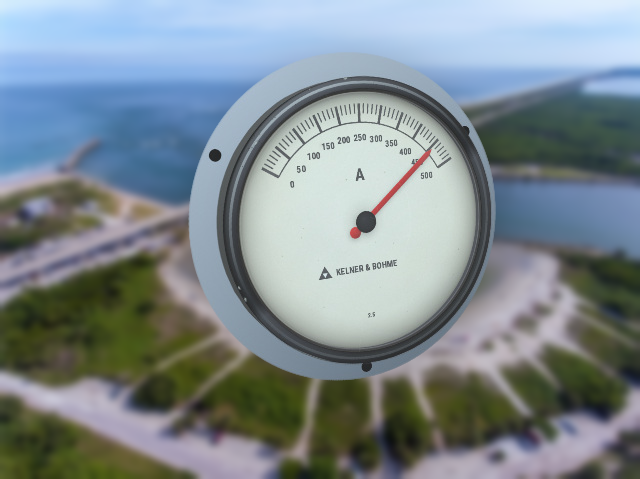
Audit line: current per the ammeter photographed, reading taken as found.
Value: 450 A
